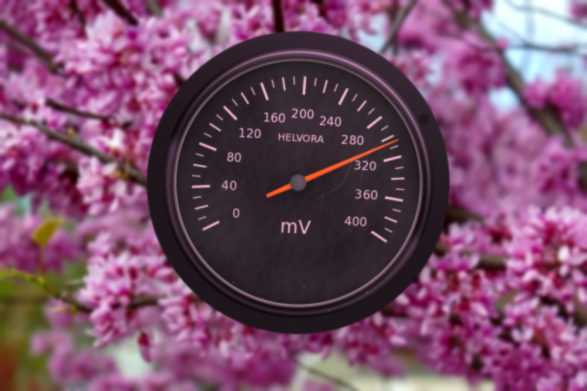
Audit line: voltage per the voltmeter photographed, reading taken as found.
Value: 305 mV
